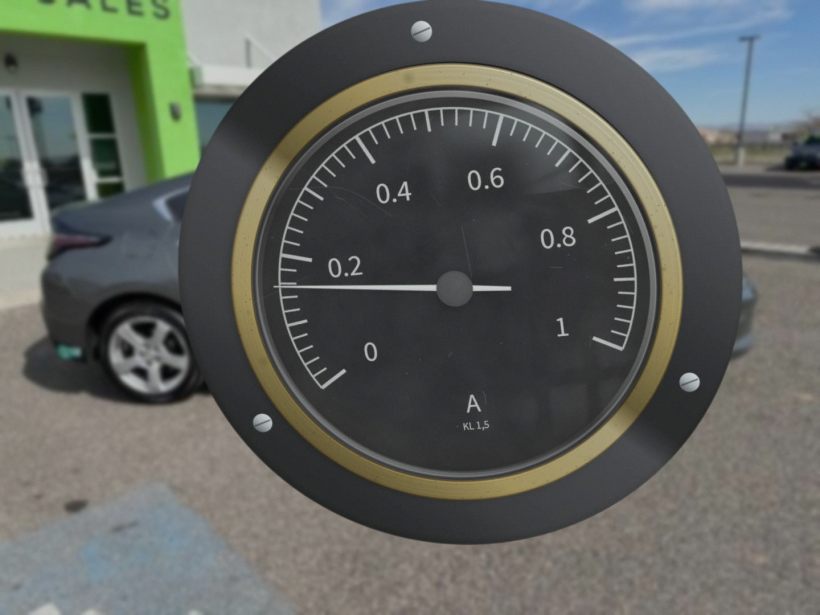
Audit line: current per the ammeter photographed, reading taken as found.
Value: 0.16 A
